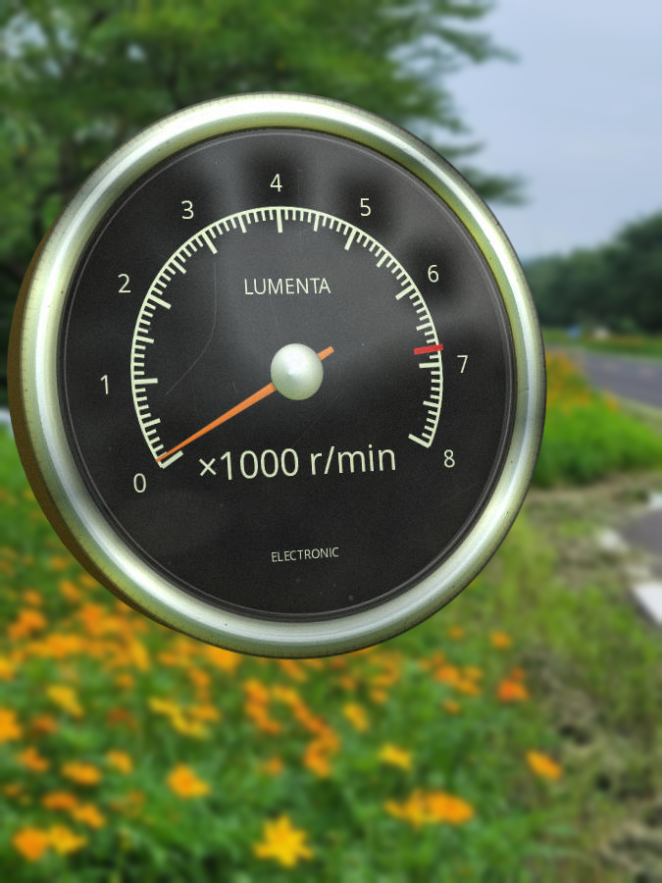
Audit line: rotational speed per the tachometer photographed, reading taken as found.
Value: 100 rpm
